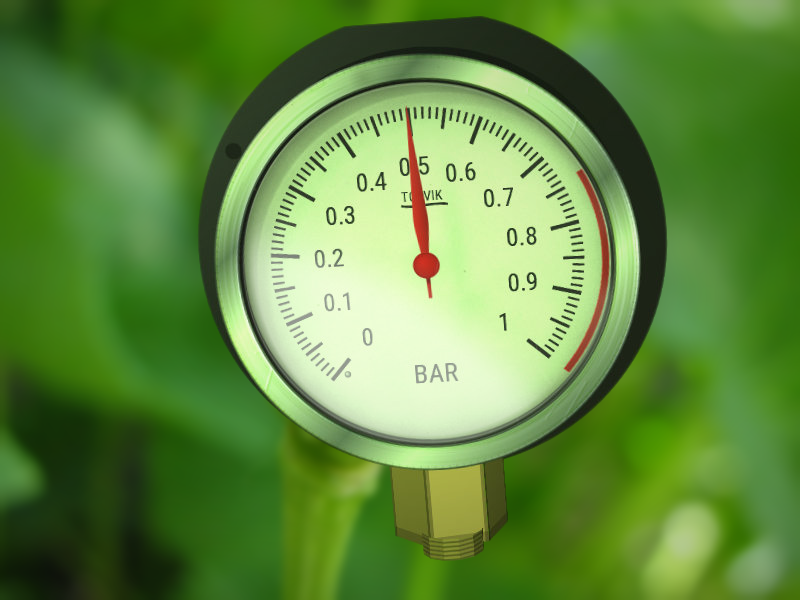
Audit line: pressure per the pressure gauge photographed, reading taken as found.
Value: 0.5 bar
